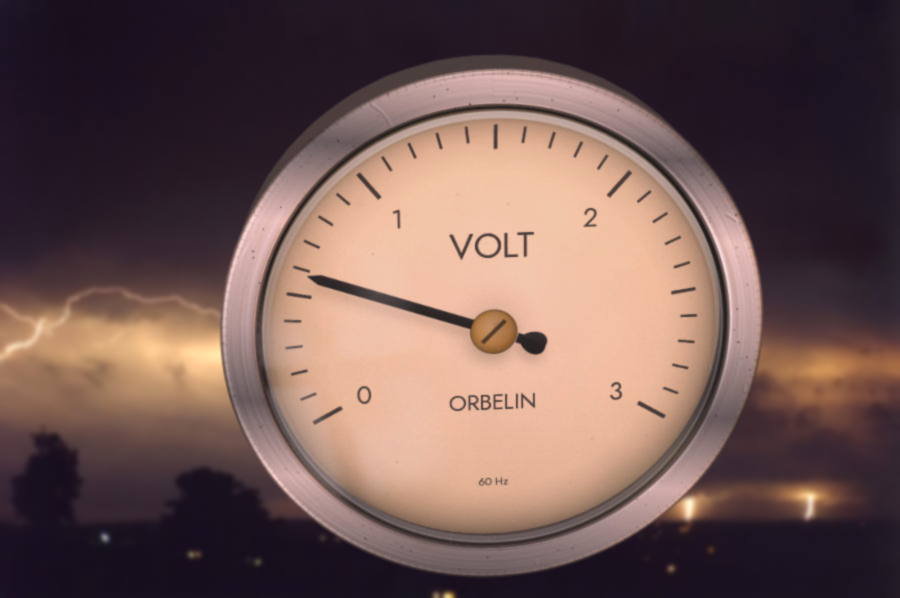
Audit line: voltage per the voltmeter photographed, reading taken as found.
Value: 0.6 V
